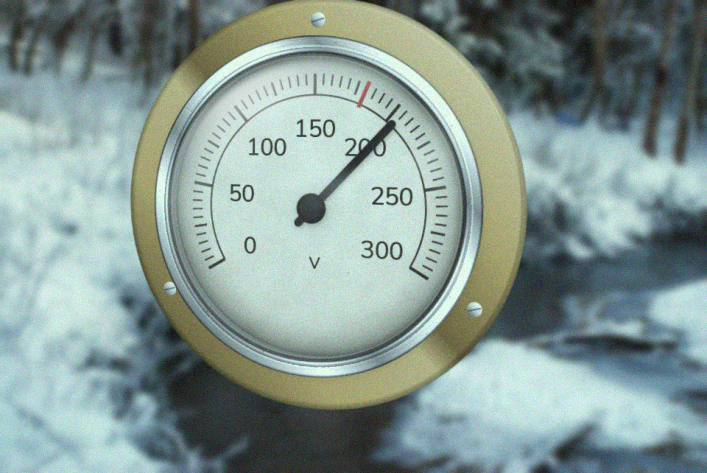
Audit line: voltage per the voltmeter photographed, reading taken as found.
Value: 205 V
